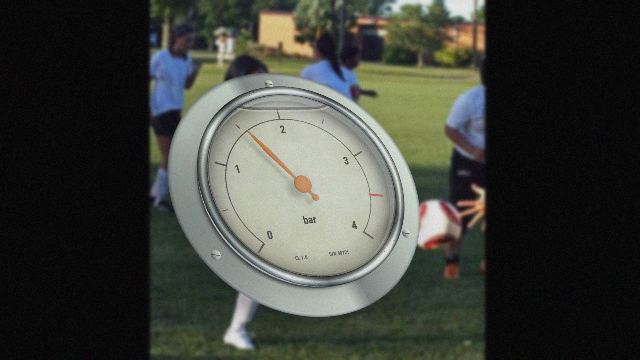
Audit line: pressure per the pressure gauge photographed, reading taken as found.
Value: 1.5 bar
